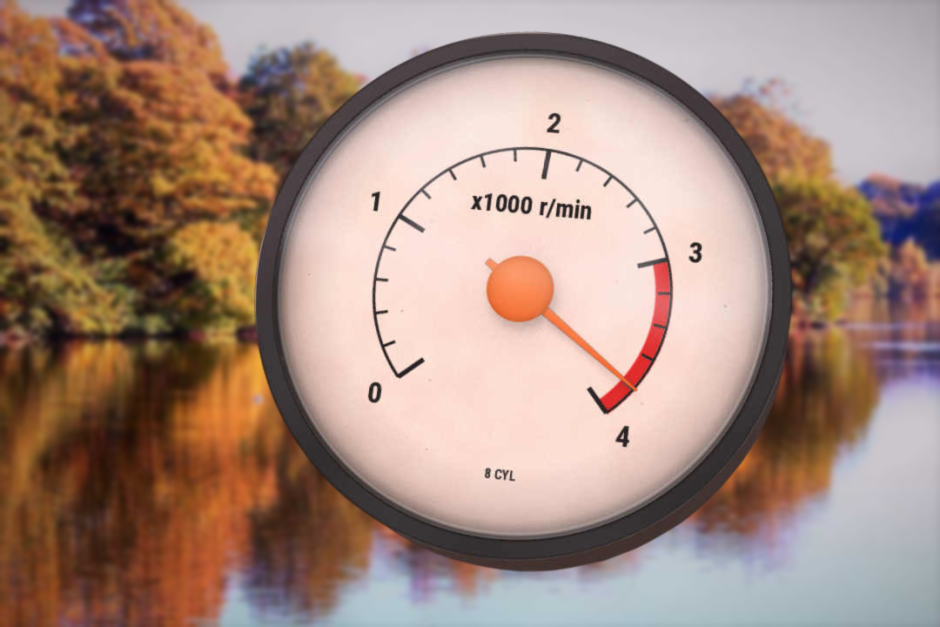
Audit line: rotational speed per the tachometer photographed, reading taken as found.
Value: 3800 rpm
